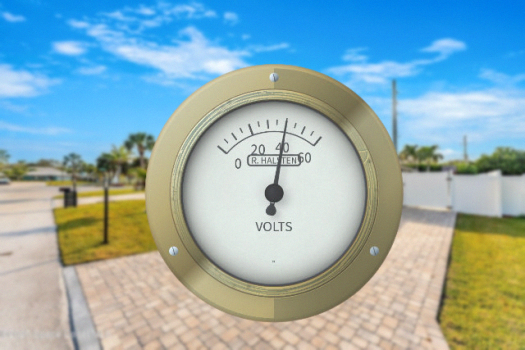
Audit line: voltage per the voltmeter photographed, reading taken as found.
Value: 40 V
